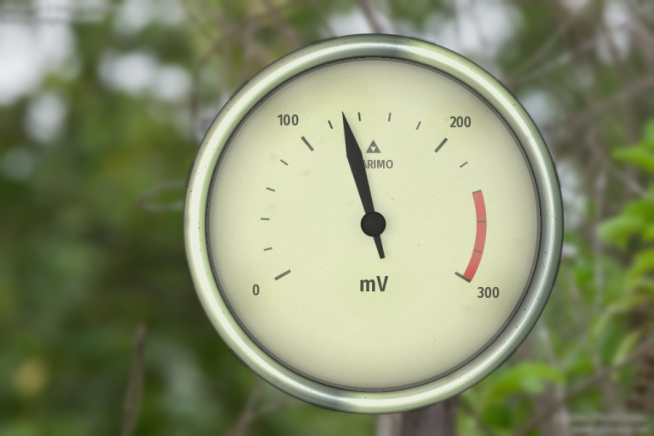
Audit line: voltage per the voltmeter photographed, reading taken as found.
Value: 130 mV
